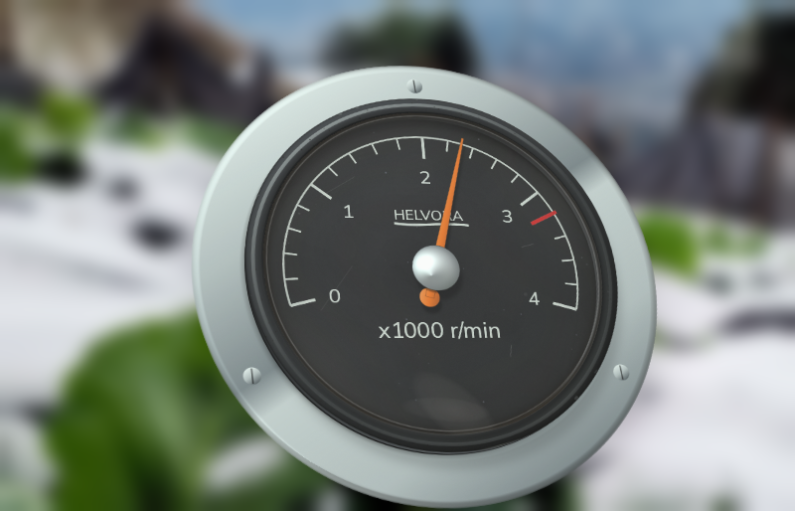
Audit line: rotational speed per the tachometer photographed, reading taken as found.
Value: 2300 rpm
